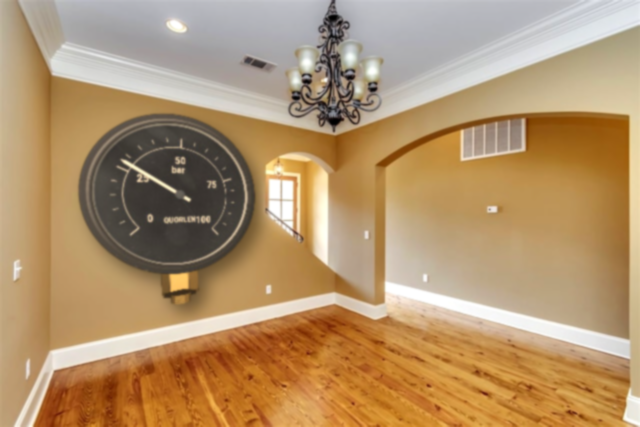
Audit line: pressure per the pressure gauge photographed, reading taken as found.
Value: 27.5 bar
